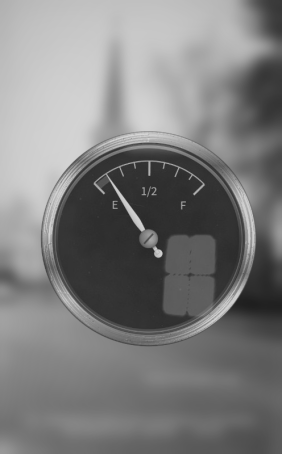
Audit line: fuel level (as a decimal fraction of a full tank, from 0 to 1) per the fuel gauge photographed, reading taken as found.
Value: 0.125
